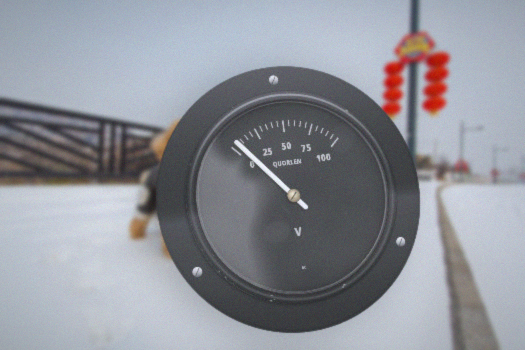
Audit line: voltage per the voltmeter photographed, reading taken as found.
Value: 5 V
